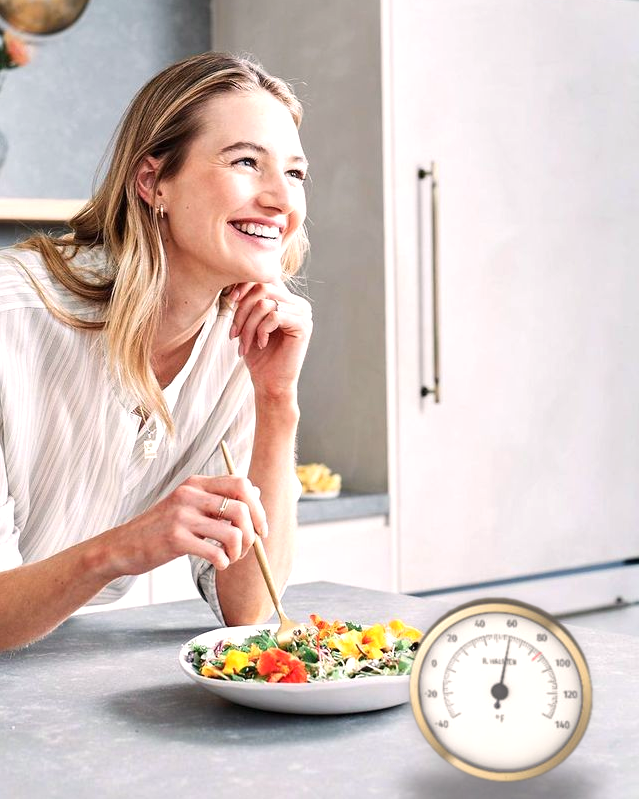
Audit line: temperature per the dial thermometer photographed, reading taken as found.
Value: 60 °F
